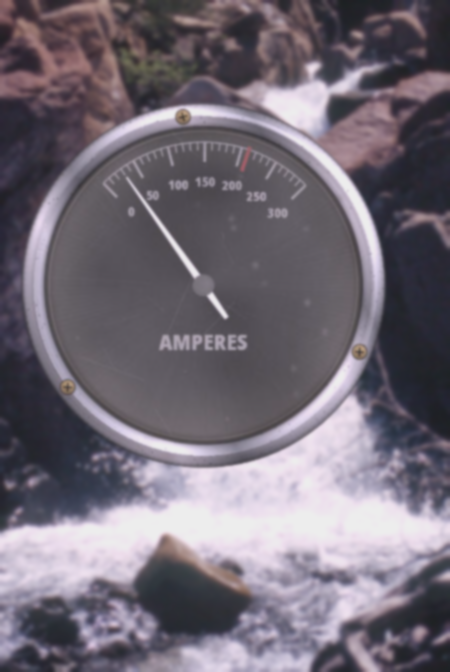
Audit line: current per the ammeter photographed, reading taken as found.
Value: 30 A
